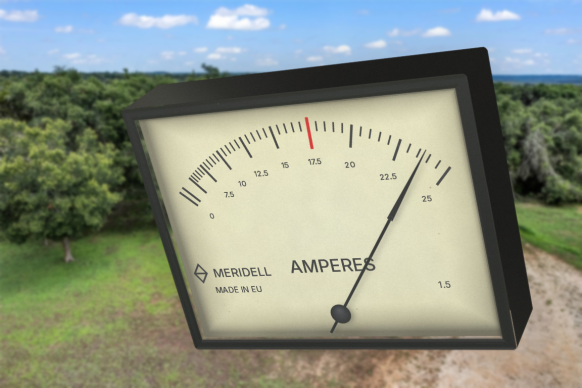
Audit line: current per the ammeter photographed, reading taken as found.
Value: 23.75 A
